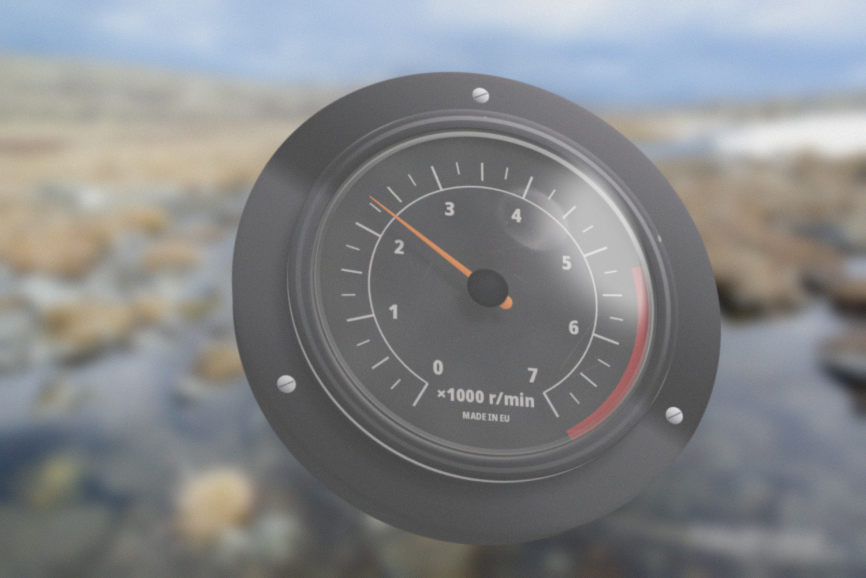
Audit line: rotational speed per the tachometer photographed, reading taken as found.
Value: 2250 rpm
